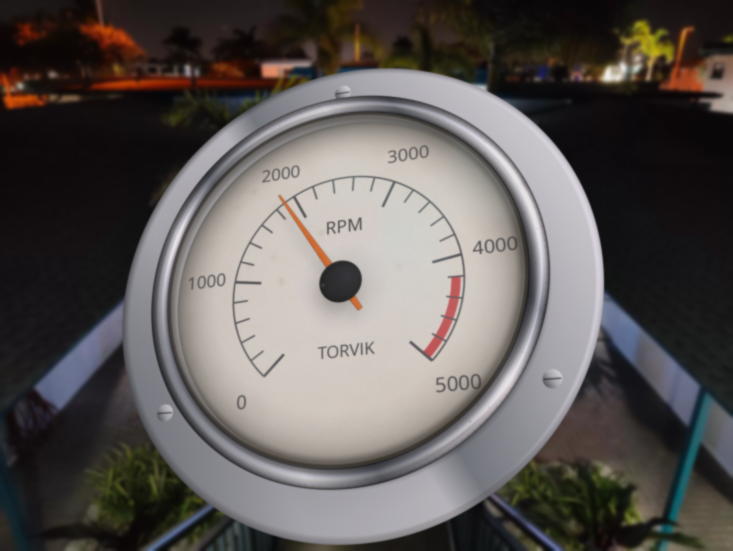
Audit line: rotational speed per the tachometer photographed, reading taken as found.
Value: 1900 rpm
